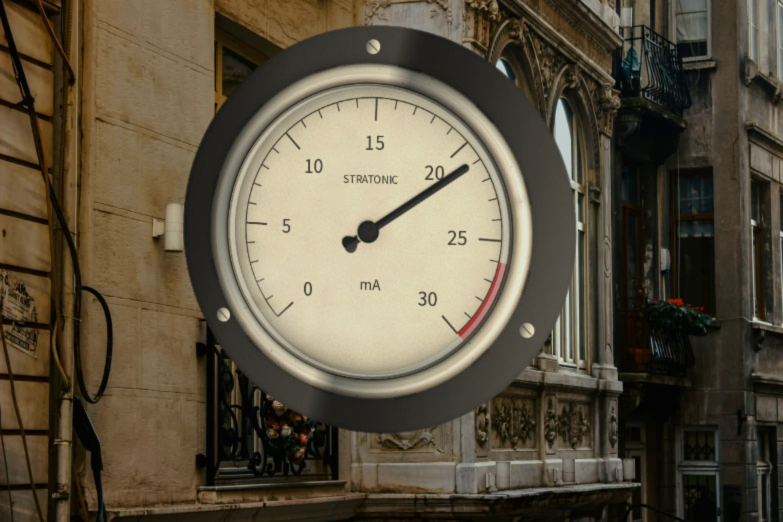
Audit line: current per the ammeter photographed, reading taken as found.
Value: 21 mA
